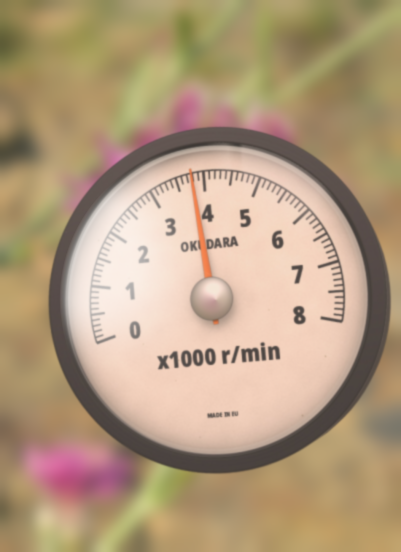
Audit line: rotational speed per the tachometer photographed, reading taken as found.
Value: 3800 rpm
